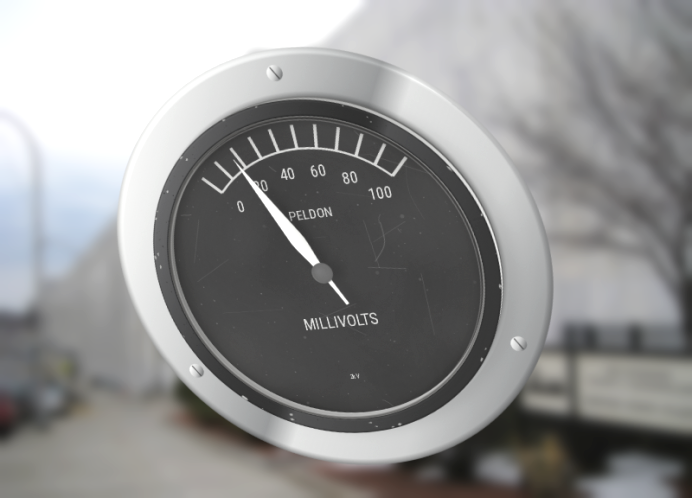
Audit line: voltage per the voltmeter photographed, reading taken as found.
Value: 20 mV
